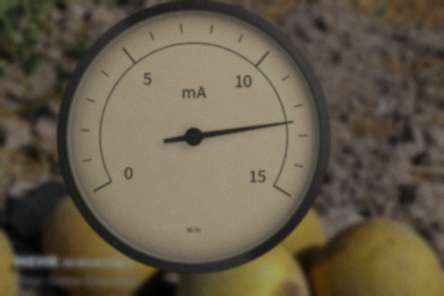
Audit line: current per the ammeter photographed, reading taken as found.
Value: 12.5 mA
